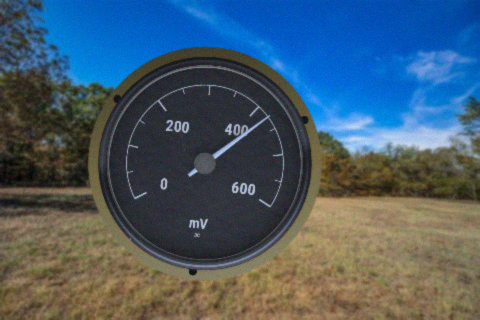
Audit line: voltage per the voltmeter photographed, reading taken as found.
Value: 425 mV
